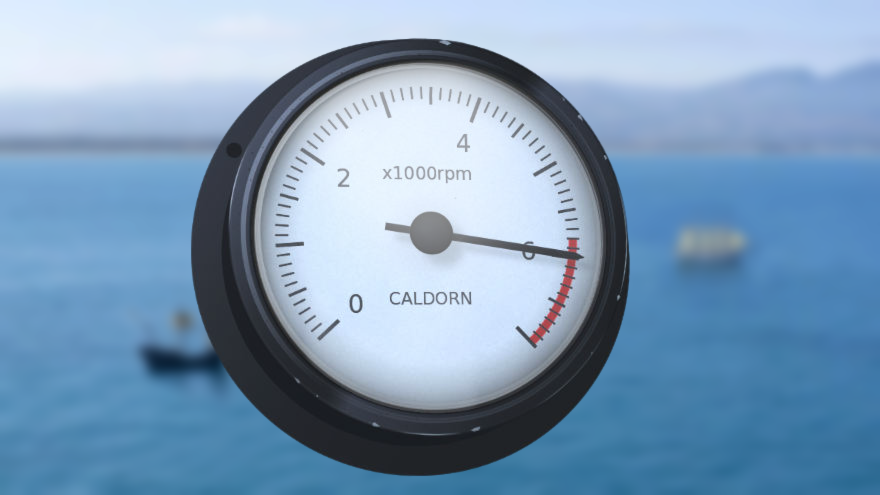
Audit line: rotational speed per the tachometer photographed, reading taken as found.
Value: 6000 rpm
